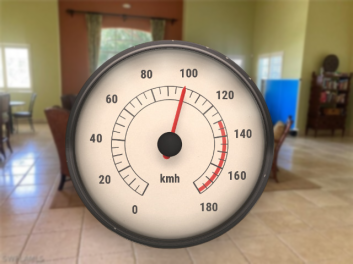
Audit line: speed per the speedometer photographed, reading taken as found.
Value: 100 km/h
